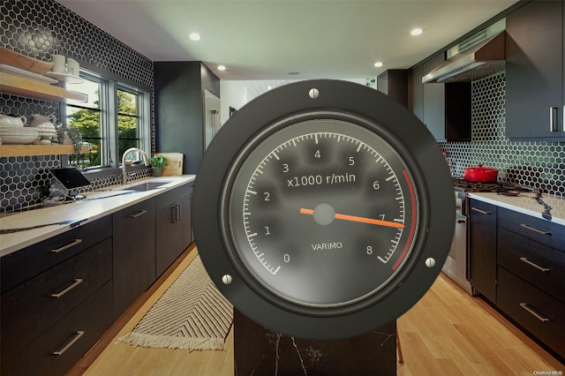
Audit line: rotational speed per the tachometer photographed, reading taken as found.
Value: 7100 rpm
